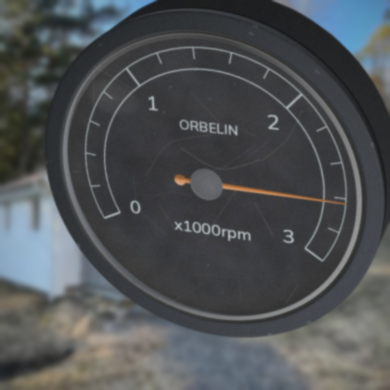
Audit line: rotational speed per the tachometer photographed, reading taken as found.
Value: 2600 rpm
